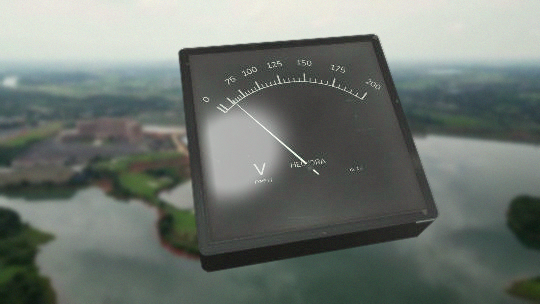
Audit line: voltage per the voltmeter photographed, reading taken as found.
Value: 50 V
